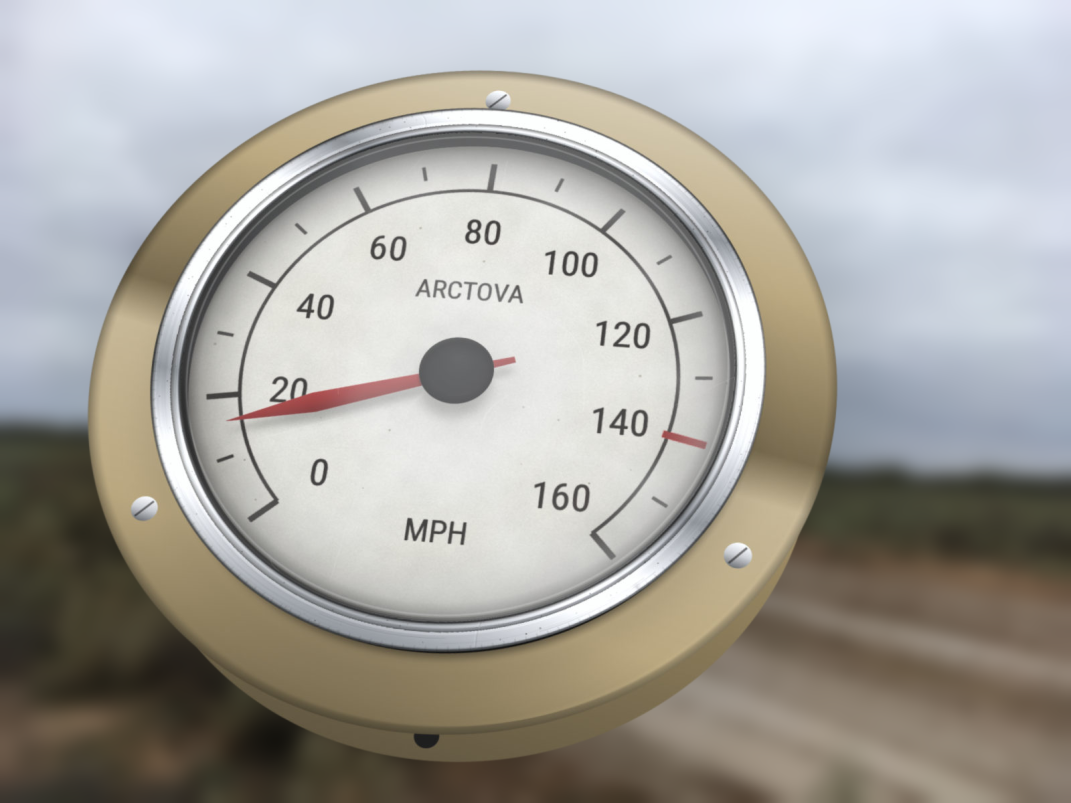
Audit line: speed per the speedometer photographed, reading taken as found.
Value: 15 mph
